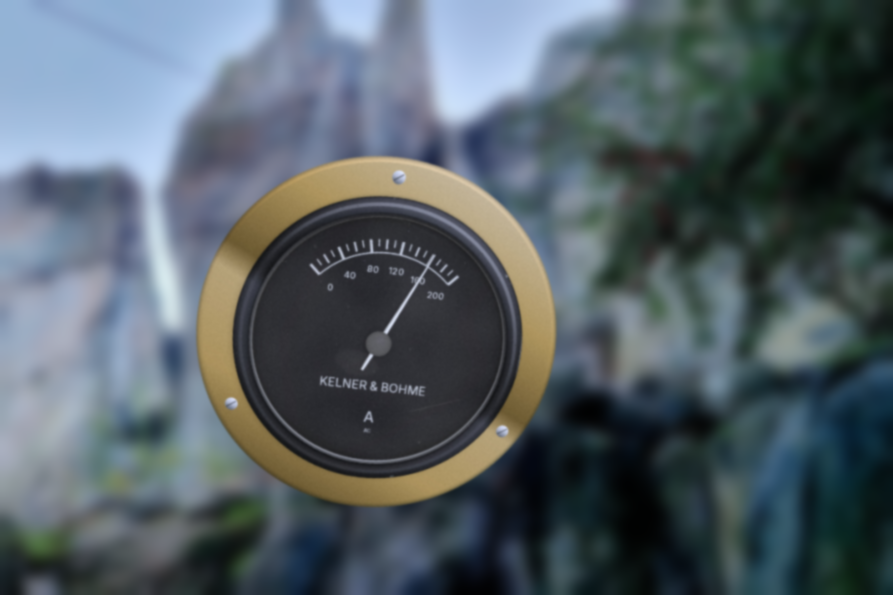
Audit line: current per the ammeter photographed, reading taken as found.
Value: 160 A
